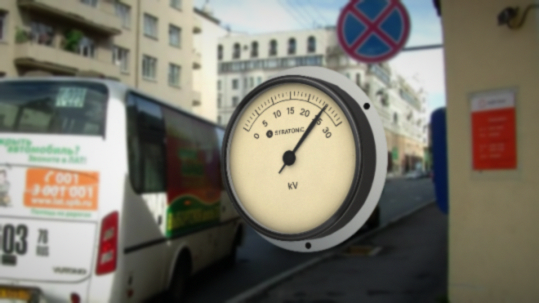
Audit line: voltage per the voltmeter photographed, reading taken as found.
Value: 25 kV
